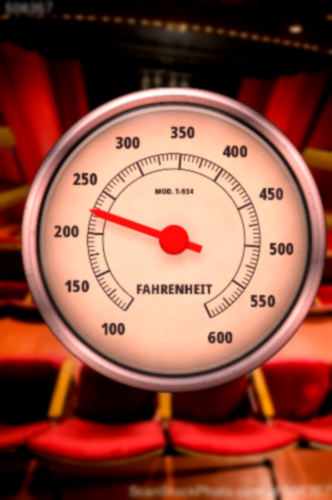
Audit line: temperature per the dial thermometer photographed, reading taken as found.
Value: 225 °F
